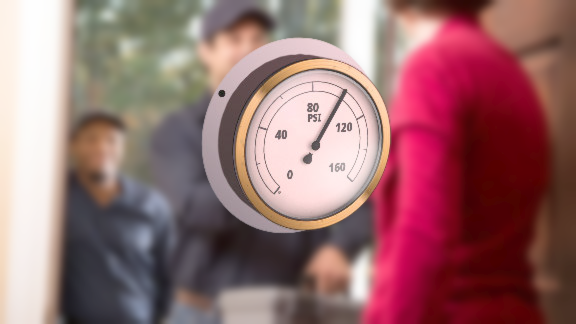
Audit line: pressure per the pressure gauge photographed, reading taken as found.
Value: 100 psi
